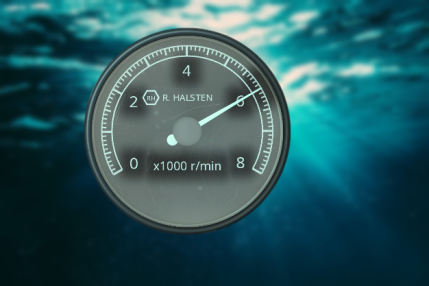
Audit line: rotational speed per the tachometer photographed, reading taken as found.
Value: 6000 rpm
